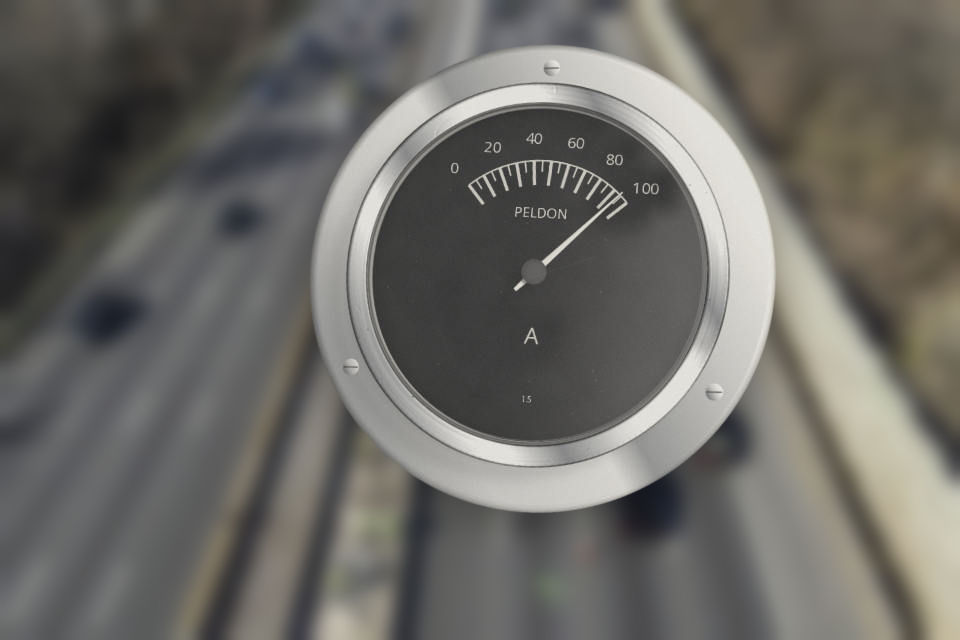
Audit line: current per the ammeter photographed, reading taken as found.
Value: 95 A
